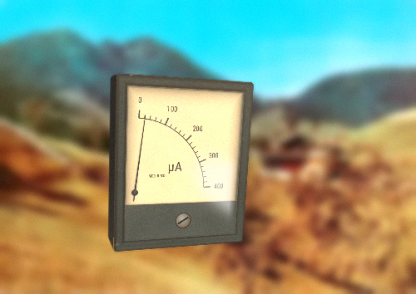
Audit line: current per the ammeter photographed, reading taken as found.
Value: 20 µA
